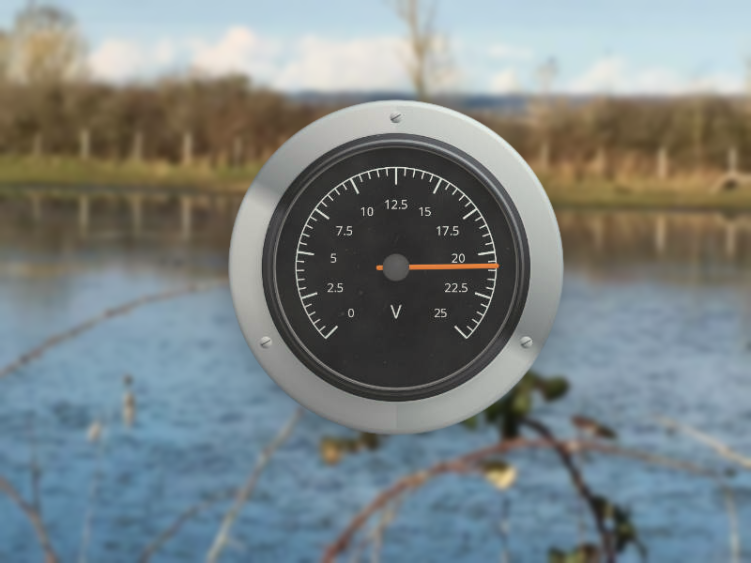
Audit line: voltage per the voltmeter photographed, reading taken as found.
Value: 20.75 V
